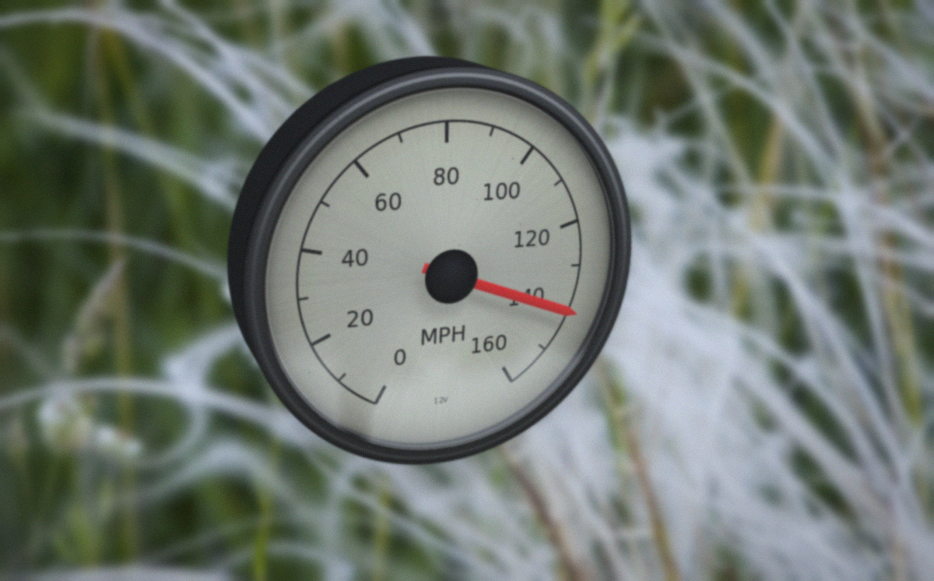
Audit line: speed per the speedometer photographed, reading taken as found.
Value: 140 mph
